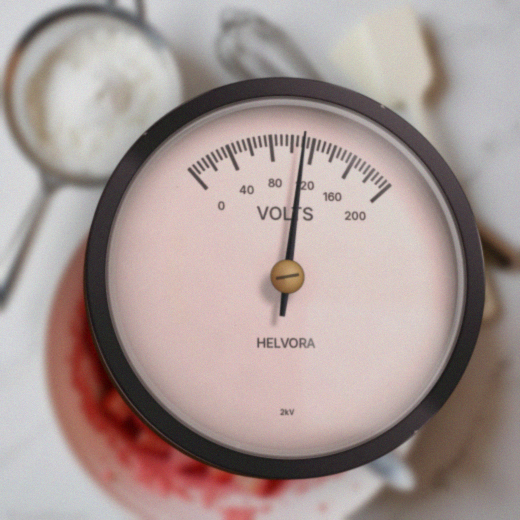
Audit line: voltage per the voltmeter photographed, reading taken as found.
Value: 110 V
